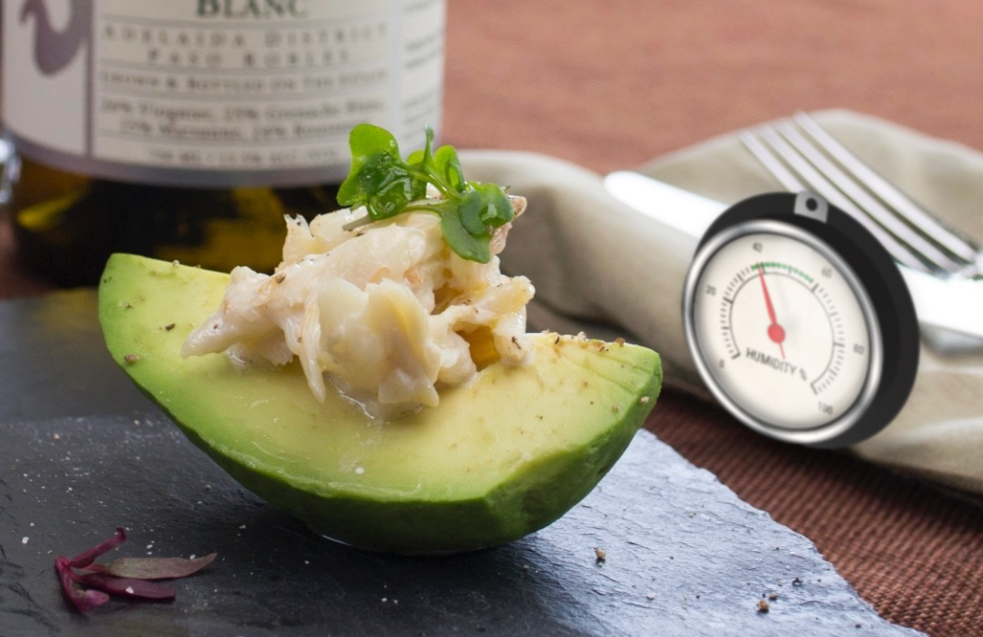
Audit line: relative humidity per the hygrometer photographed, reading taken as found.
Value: 40 %
